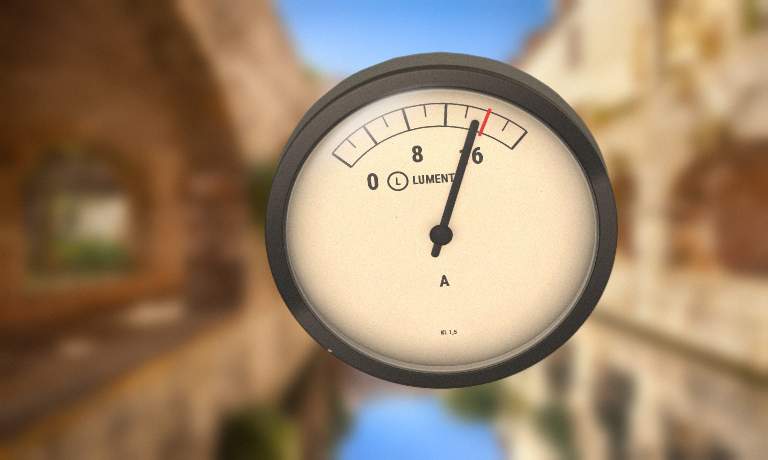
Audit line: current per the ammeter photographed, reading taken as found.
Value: 15 A
